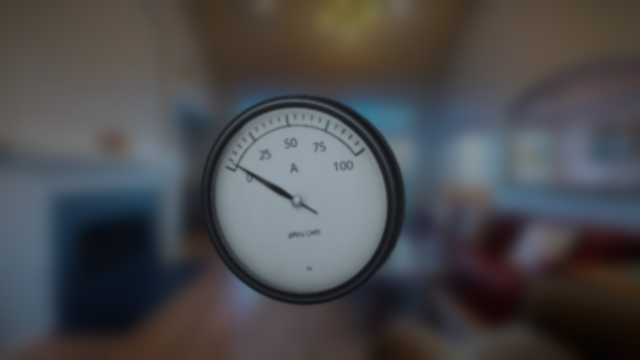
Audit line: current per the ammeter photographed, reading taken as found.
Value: 5 A
